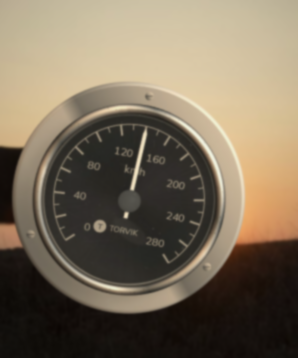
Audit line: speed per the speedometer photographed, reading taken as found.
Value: 140 km/h
